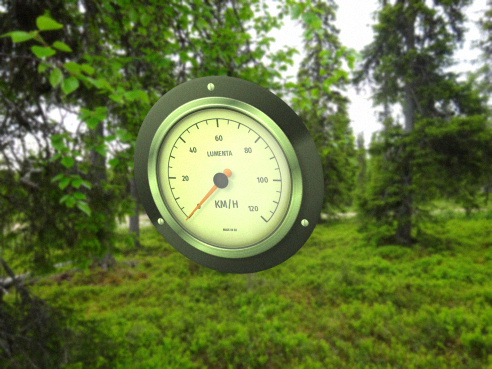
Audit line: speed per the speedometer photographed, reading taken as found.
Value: 0 km/h
